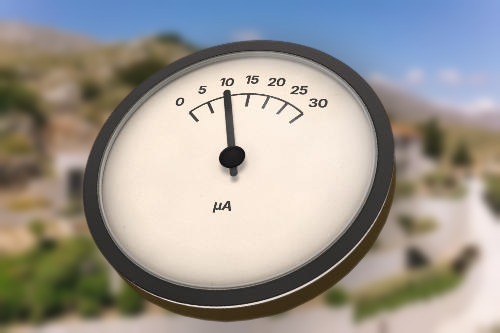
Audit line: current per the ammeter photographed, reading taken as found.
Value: 10 µA
